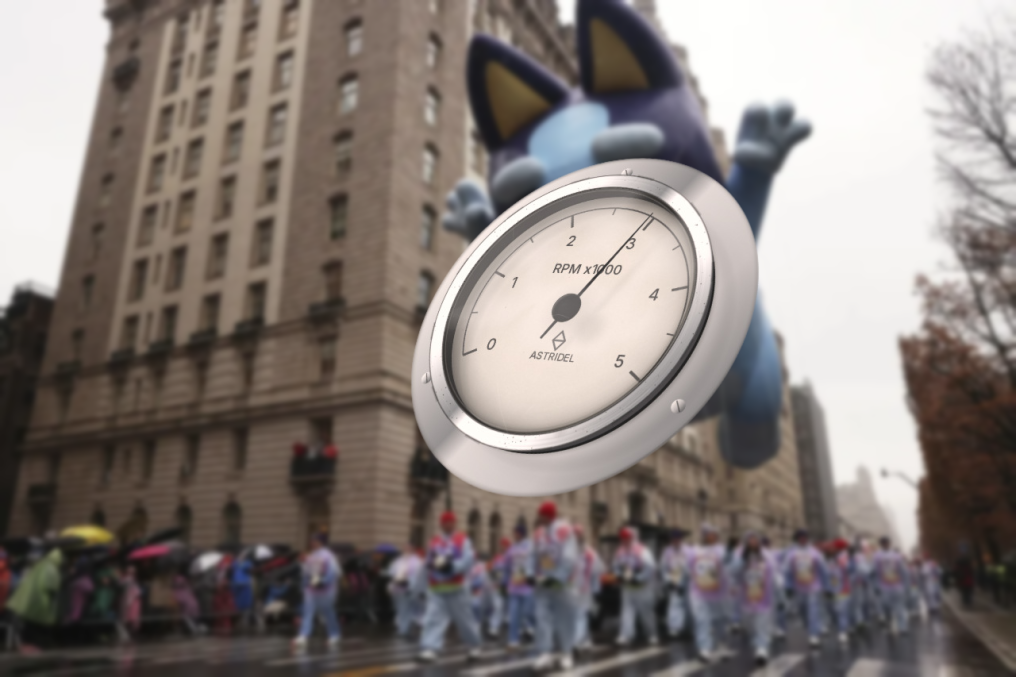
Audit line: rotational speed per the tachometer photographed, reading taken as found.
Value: 3000 rpm
